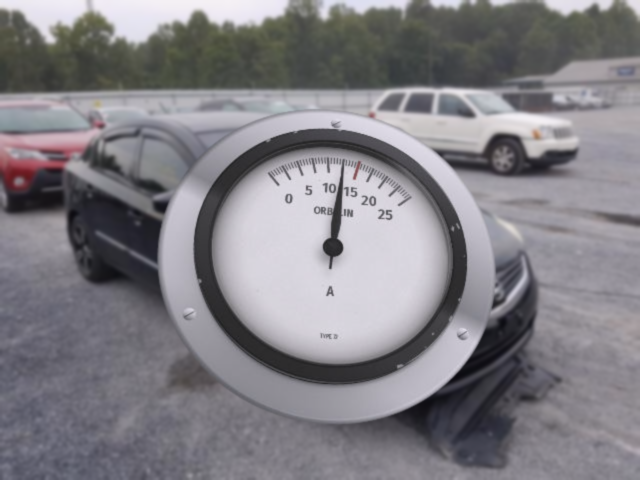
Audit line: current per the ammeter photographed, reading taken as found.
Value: 12.5 A
